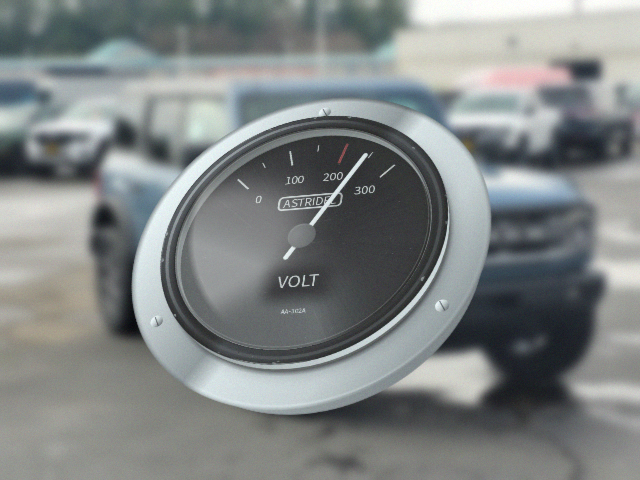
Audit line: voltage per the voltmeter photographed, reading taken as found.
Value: 250 V
